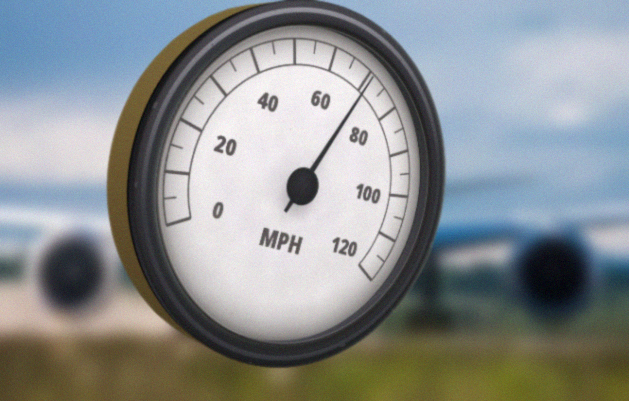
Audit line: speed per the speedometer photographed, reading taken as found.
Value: 70 mph
